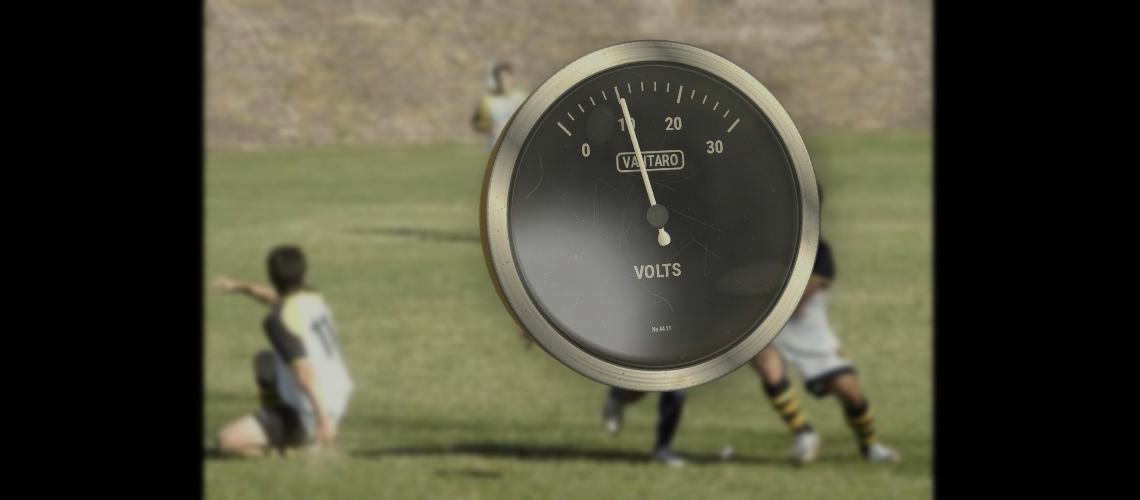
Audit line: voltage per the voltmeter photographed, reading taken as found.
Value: 10 V
